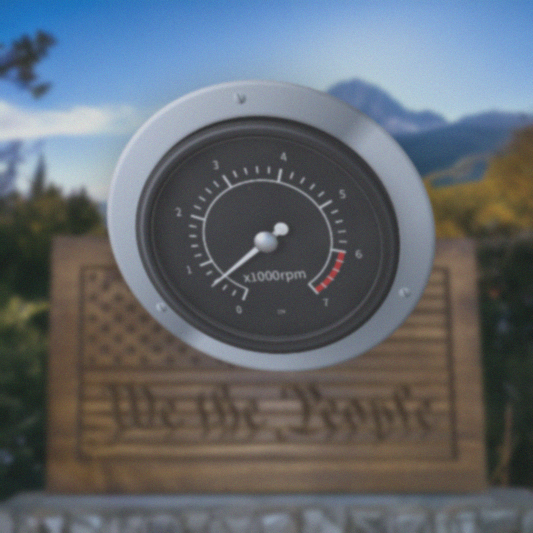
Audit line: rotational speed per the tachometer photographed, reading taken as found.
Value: 600 rpm
